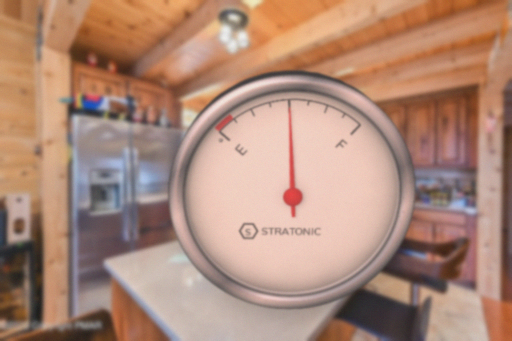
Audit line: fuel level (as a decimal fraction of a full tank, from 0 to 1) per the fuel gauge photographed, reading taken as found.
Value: 0.5
